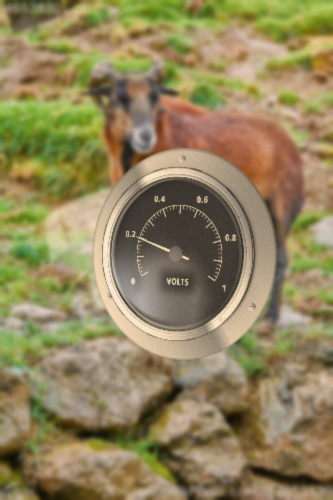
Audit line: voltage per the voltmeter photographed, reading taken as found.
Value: 0.2 V
